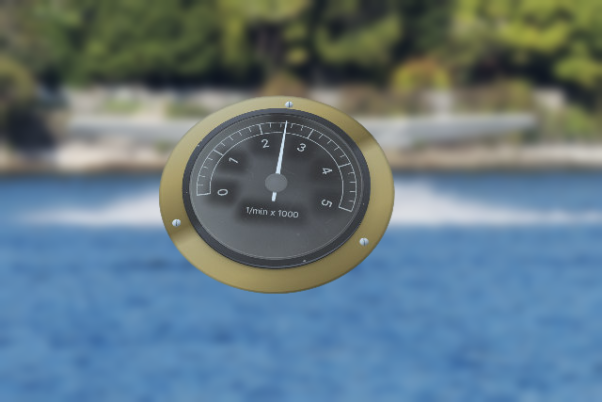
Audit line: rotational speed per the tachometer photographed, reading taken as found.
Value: 2500 rpm
